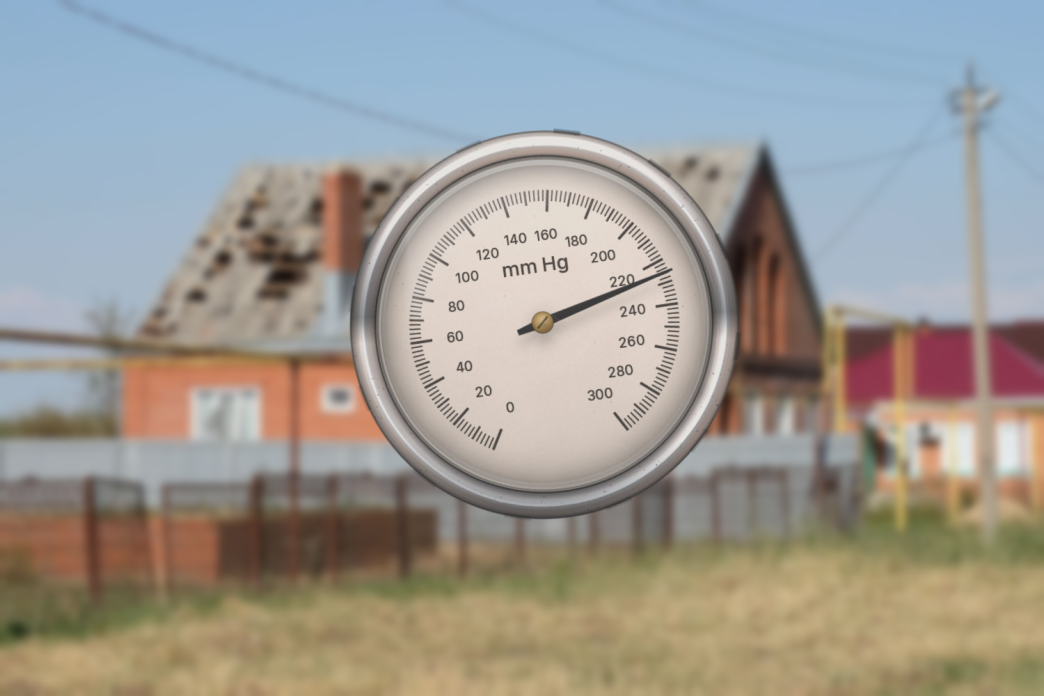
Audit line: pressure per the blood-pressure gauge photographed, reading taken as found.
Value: 226 mmHg
